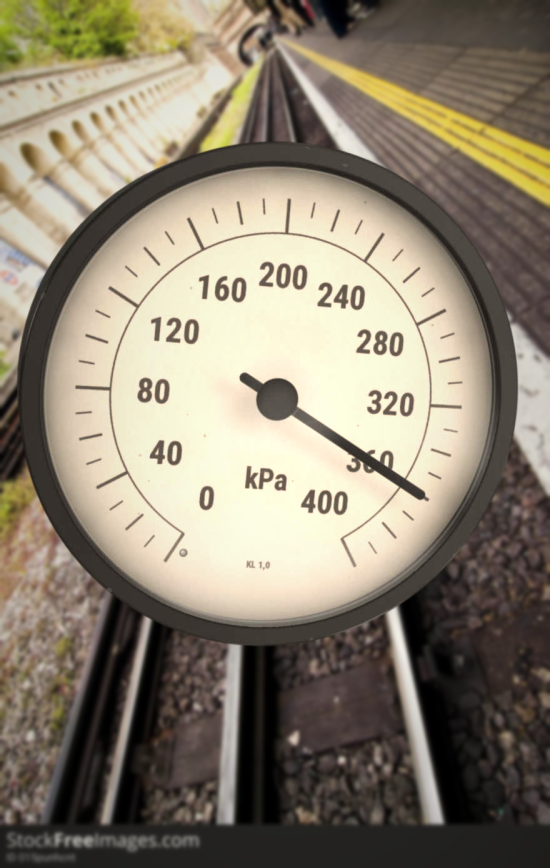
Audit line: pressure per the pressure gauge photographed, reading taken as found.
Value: 360 kPa
